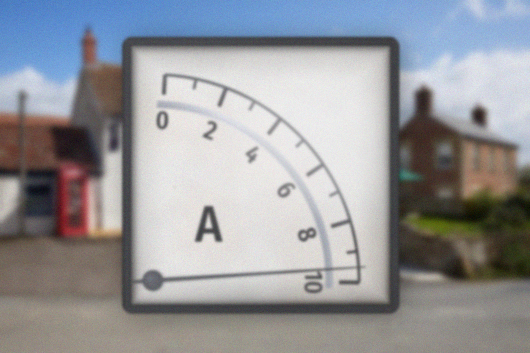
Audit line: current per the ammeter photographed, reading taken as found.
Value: 9.5 A
